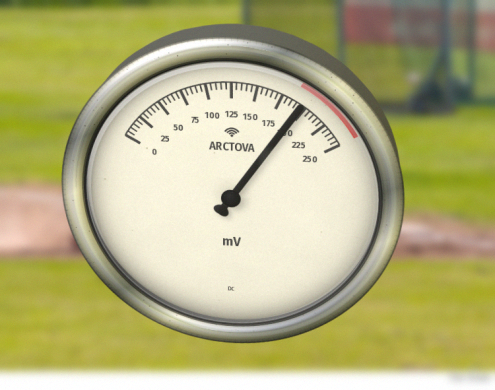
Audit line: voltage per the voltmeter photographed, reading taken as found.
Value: 195 mV
